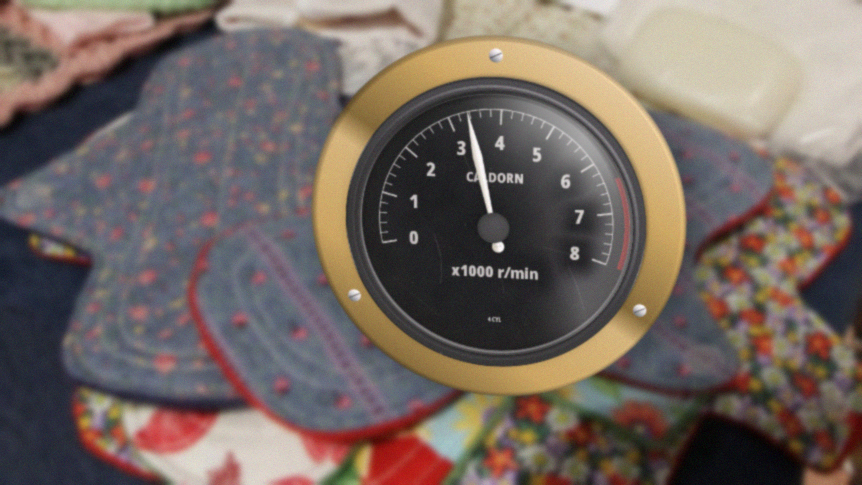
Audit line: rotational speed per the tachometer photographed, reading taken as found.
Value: 3400 rpm
